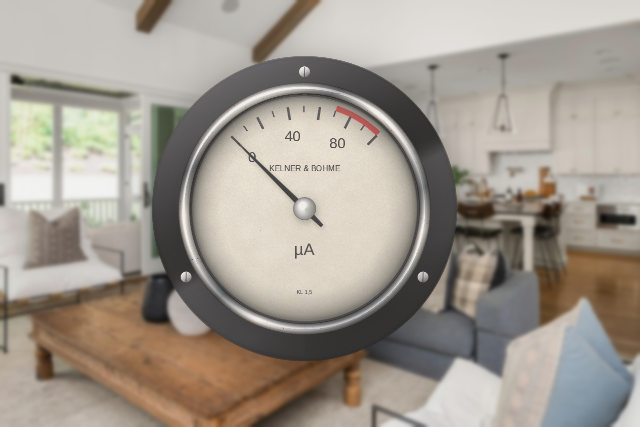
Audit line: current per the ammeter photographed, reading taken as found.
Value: 0 µA
